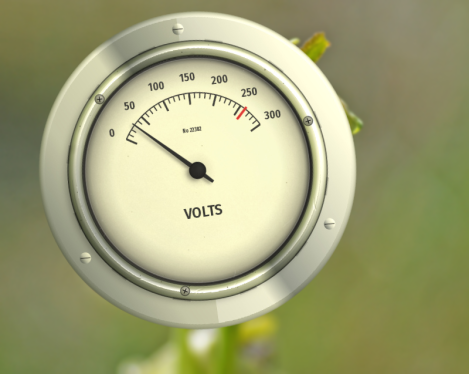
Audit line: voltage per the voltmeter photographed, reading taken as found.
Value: 30 V
